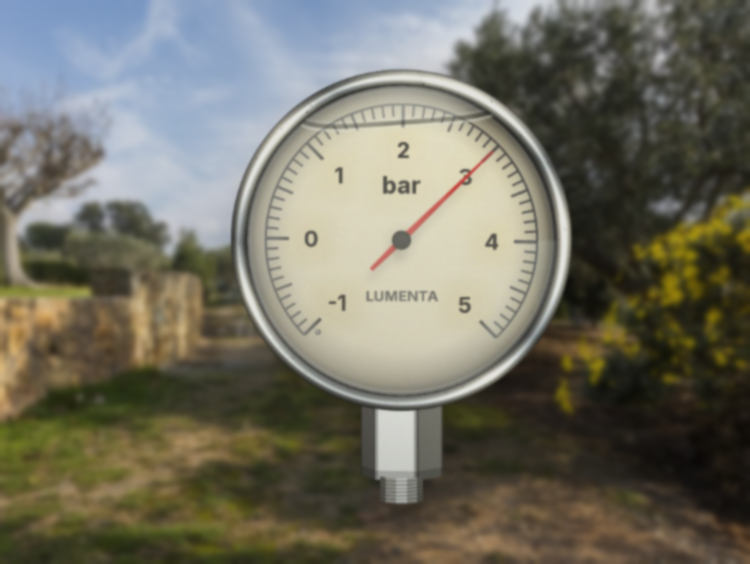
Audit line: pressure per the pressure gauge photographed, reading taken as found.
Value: 3 bar
